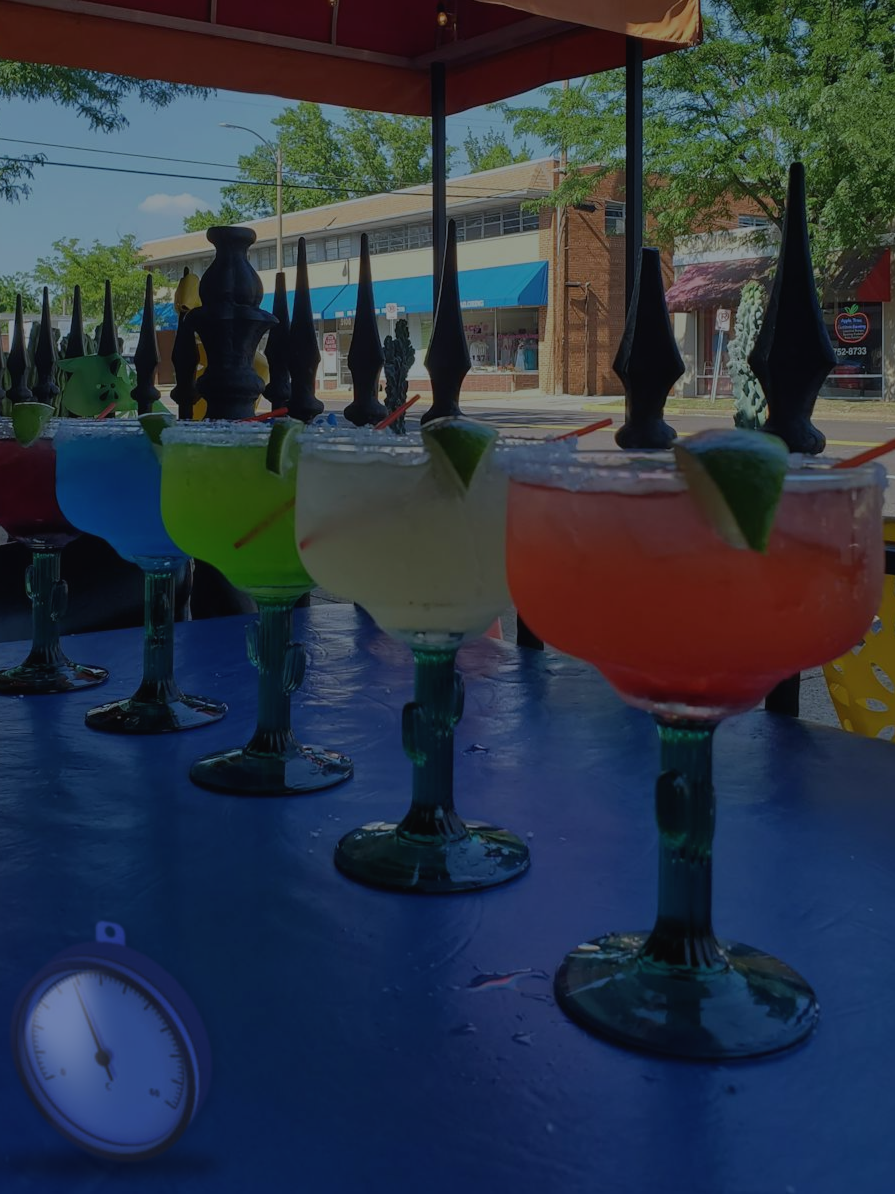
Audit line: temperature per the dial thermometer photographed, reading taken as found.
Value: 25 °C
